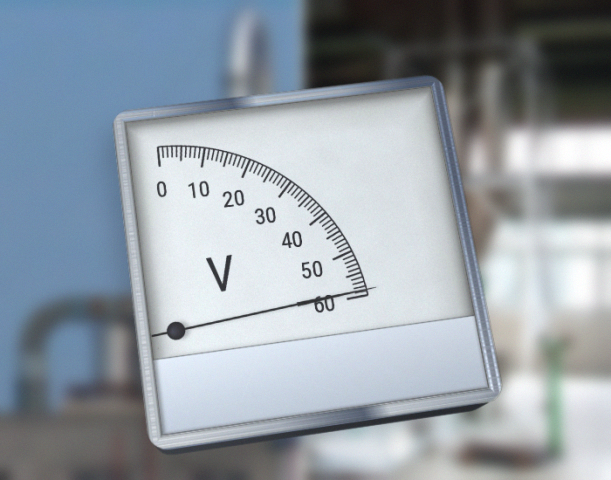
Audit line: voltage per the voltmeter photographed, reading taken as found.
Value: 59 V
